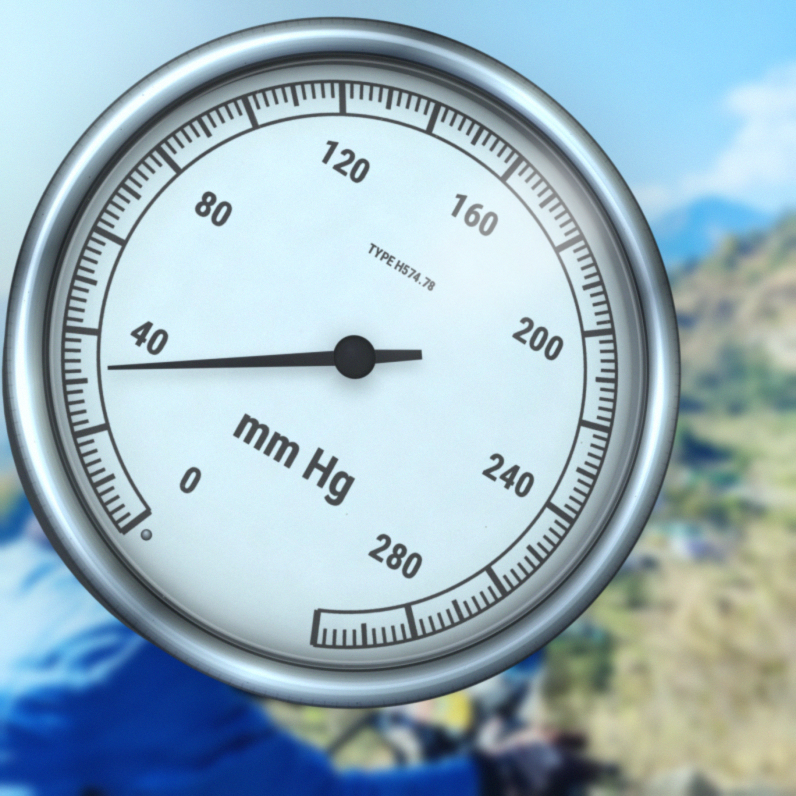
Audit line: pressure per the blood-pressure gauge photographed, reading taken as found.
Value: 32 mmHg
